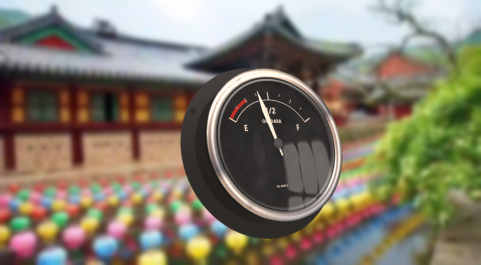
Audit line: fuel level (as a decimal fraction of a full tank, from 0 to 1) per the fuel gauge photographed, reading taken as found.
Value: 0.375
